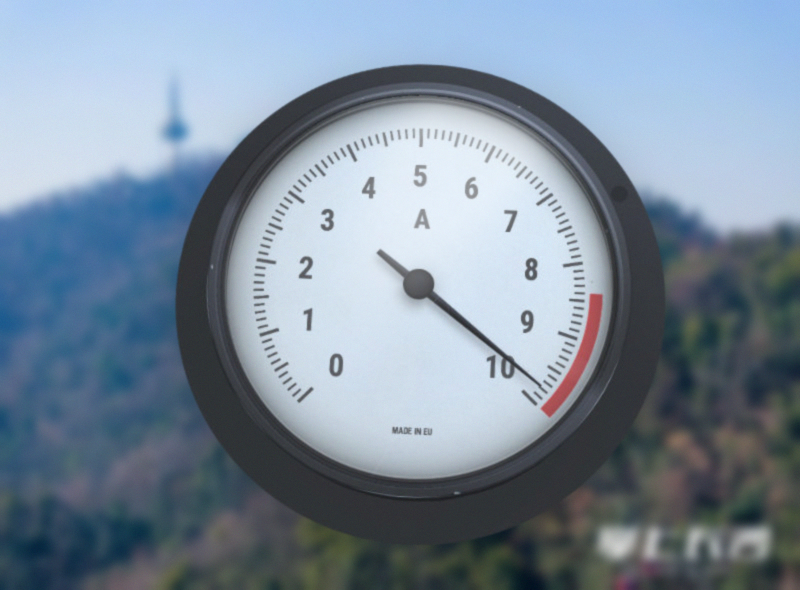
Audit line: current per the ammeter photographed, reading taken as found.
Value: 9.8 A
